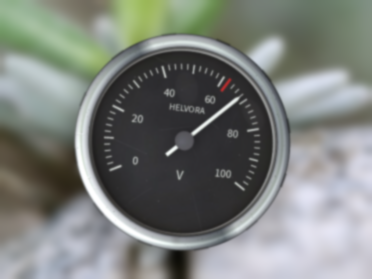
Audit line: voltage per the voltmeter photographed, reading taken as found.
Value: 68 V
